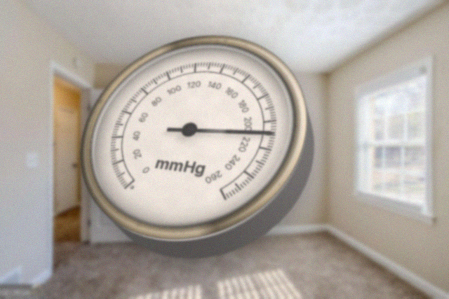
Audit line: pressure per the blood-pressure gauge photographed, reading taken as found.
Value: 210 mmHg
